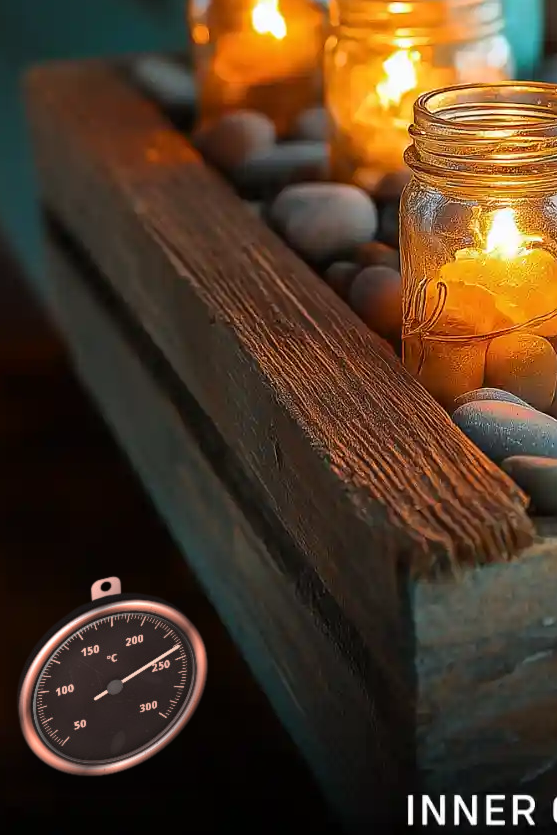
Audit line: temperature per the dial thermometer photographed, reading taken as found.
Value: 237.5 °C
